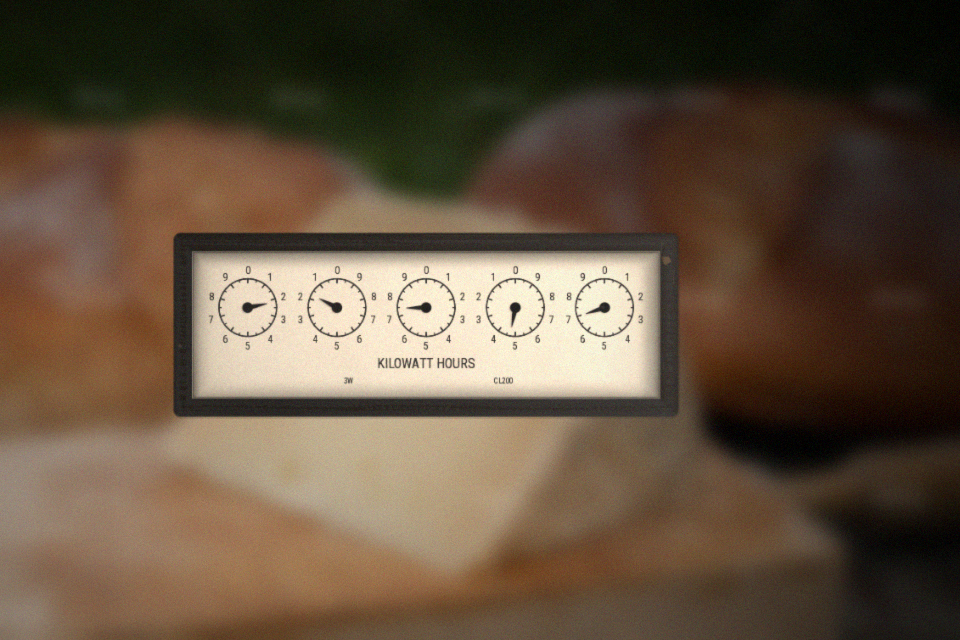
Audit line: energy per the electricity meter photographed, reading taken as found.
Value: 21747 kWh
